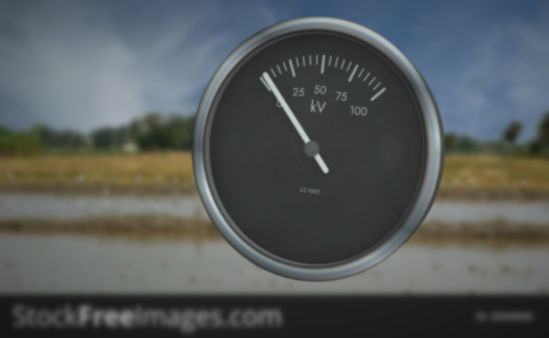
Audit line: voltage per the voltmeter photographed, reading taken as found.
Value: 5 kV
